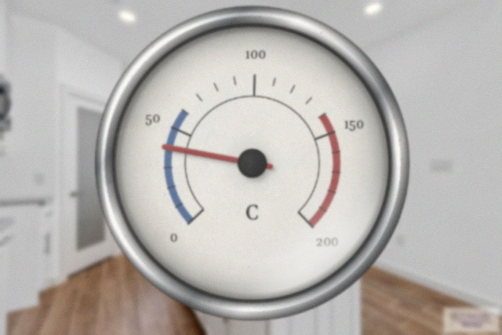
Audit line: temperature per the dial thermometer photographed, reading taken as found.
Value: 40 °C
